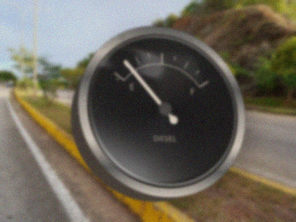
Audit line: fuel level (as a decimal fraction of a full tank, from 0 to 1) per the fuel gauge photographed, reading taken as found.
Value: 0.125
